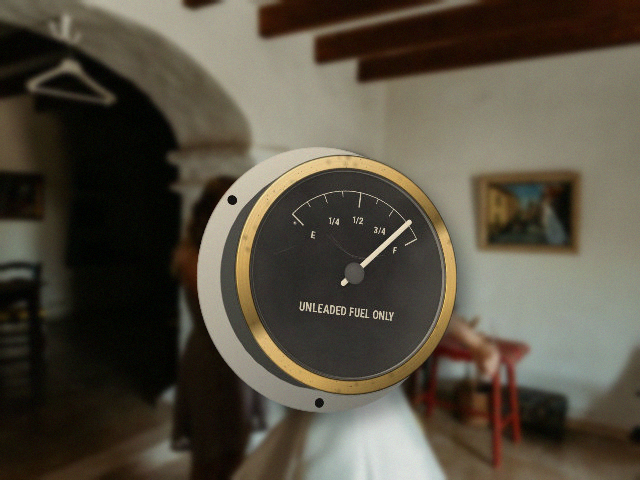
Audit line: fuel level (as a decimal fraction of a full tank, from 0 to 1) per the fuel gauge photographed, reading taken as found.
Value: 0.875
